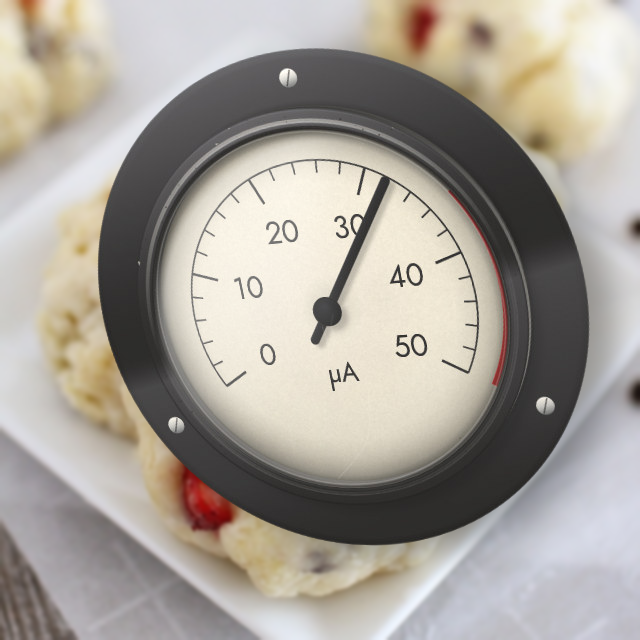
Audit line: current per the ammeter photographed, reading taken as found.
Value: 32 µA
